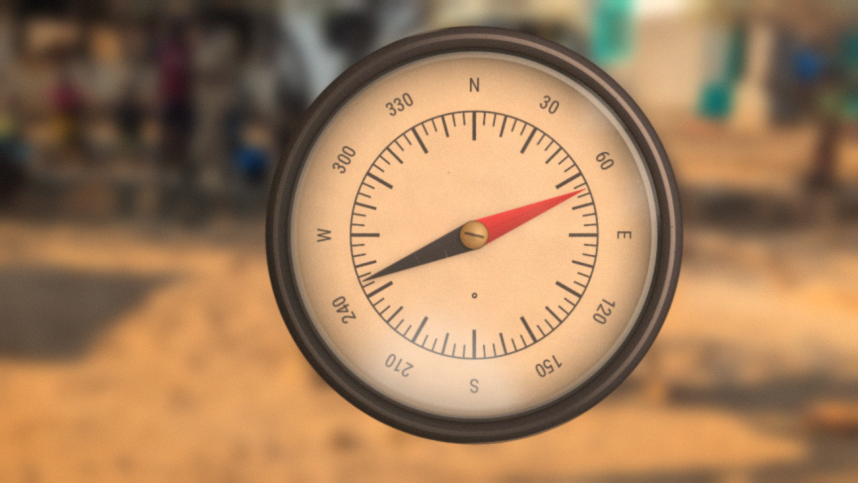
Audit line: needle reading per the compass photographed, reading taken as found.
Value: 67.5 °
